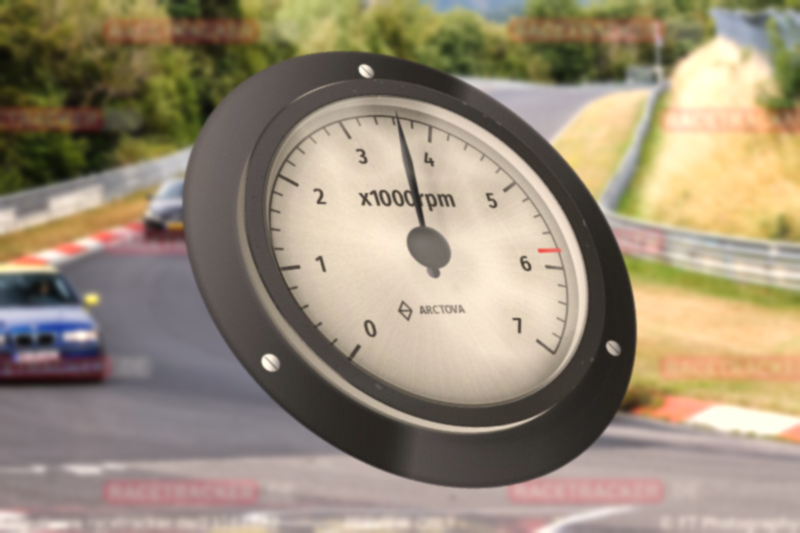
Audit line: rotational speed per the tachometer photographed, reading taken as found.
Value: 3600 rpm
